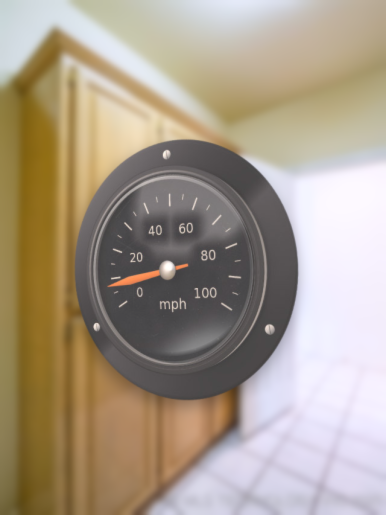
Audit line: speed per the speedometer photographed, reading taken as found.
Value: 7.5 mph
